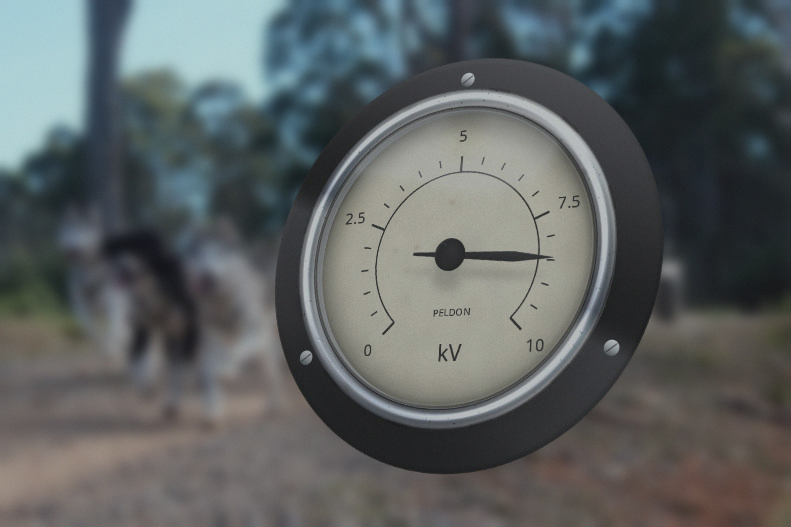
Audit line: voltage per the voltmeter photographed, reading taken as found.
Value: 8.5 kV
